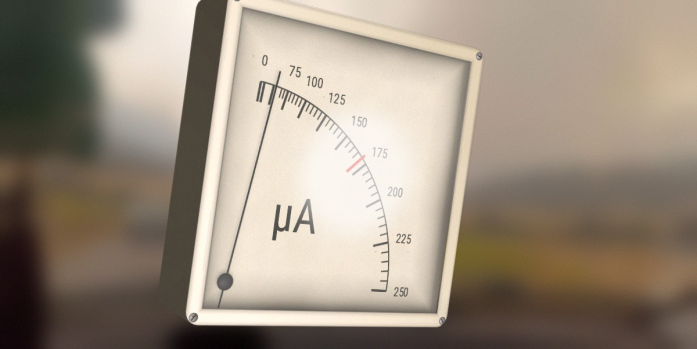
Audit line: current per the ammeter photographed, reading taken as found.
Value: 50 µA
